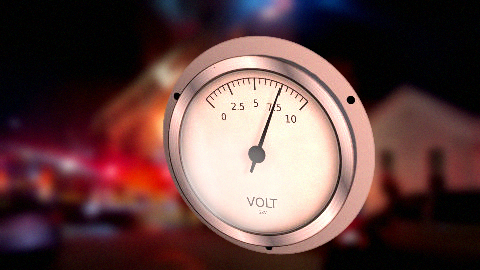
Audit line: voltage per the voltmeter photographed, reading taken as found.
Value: 7.5 V
